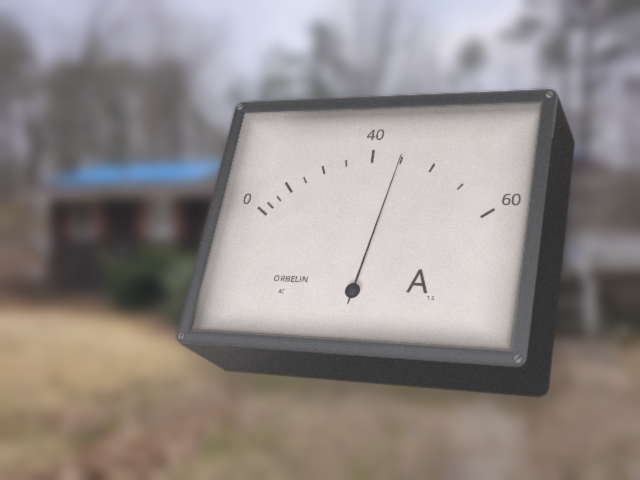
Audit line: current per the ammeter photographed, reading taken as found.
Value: 45 A
